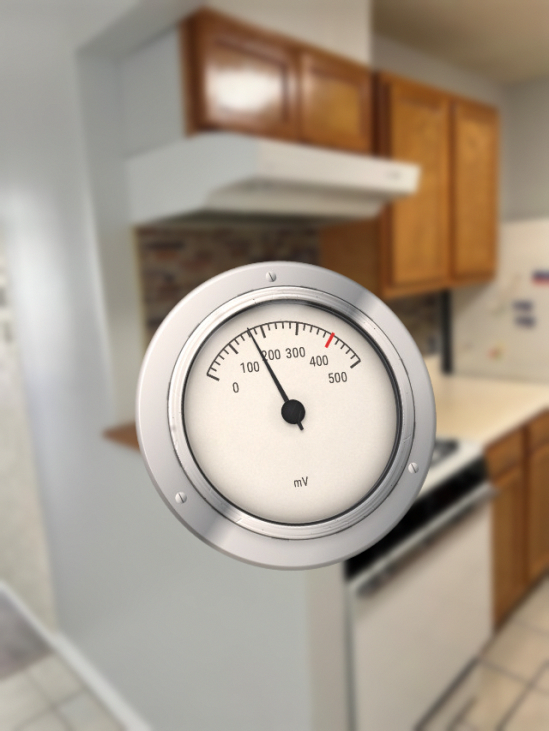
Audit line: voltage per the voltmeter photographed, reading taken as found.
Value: 160 mV
